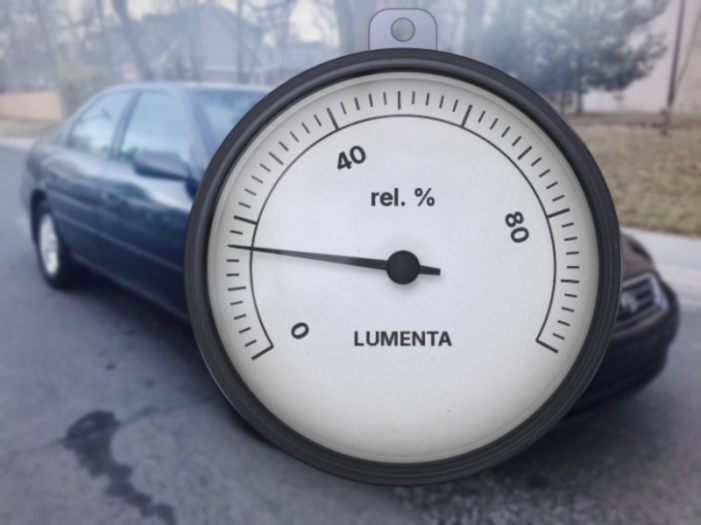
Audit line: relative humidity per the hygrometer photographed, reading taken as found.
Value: 16 %
